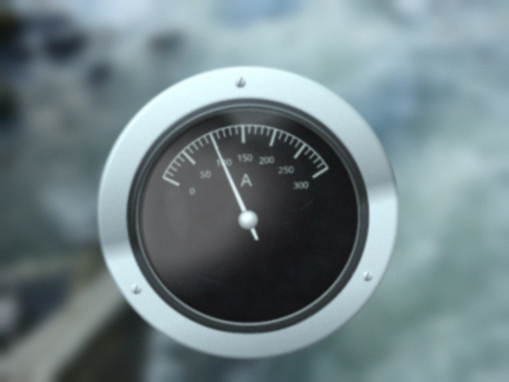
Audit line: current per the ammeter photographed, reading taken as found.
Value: 100 A
